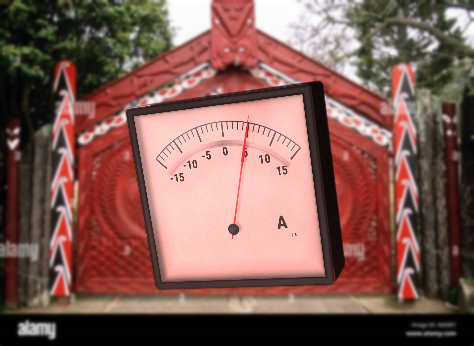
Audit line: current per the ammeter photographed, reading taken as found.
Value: 5 A
